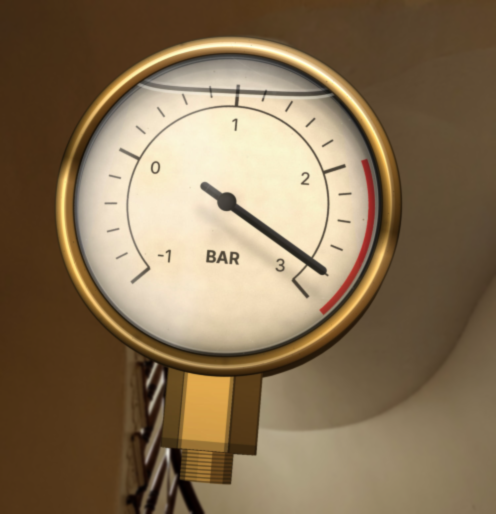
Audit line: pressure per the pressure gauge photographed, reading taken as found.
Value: 2.8 bar
